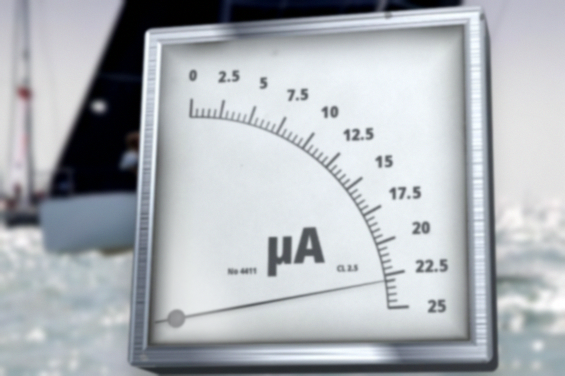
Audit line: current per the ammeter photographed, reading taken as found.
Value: 23 µA
